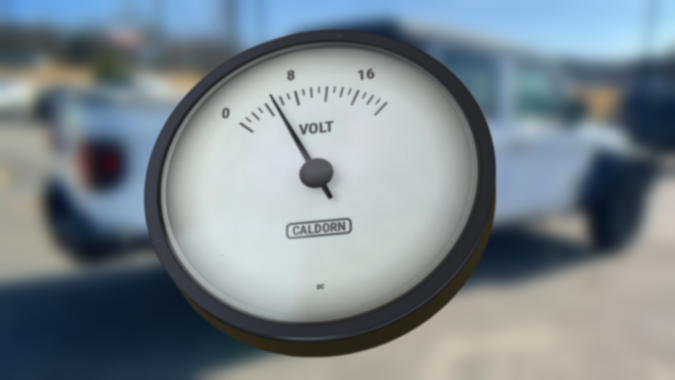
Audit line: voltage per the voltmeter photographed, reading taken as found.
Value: 5 V
